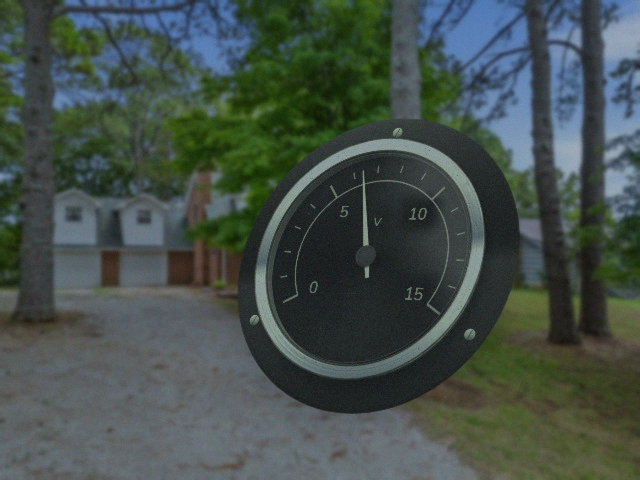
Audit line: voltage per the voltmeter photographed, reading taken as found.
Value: 6.5 V
